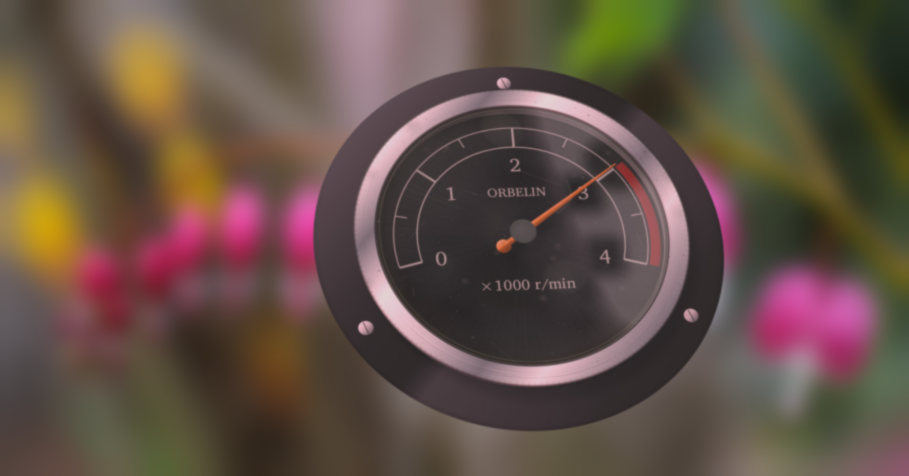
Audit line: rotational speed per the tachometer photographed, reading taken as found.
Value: 3000 rpm
